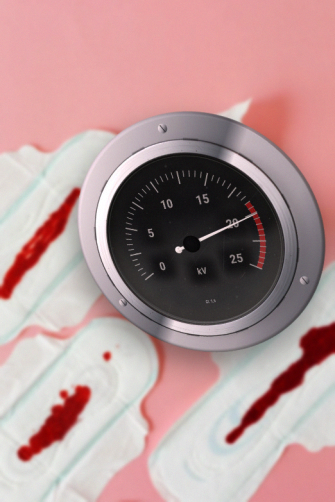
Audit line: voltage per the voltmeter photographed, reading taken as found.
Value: 20 kV
